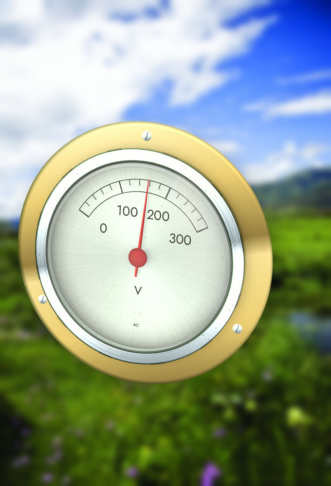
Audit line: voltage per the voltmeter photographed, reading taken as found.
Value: 160 V
